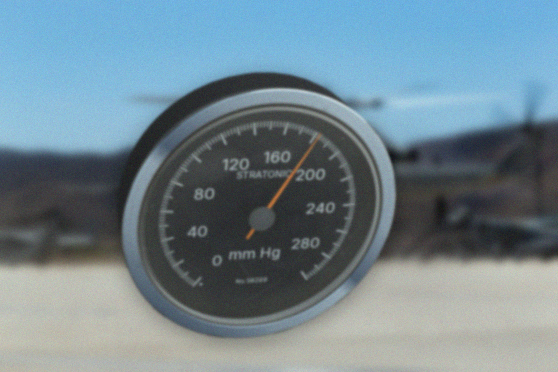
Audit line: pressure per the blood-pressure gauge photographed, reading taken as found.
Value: 180 mmHg
